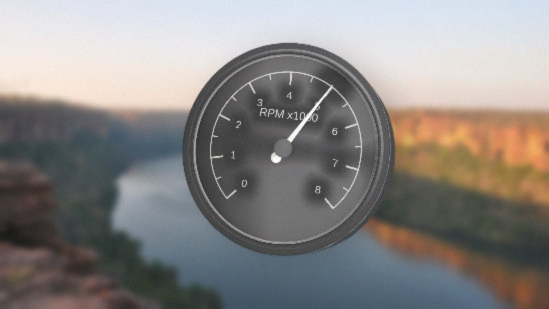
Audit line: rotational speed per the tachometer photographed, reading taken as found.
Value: 5000 rpm
